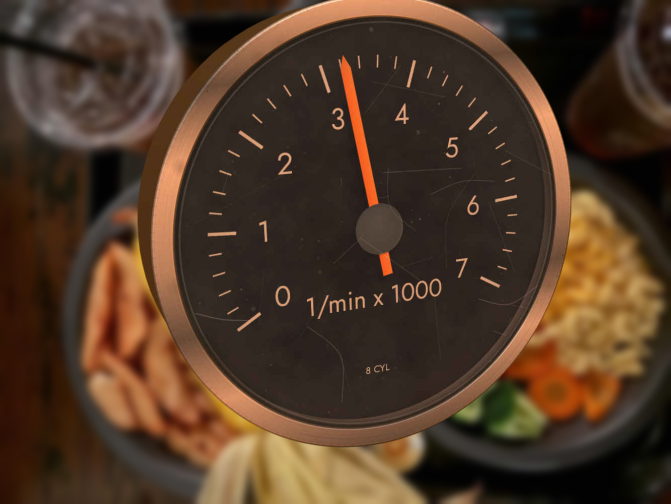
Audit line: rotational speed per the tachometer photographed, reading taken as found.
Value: 3200 rpm
